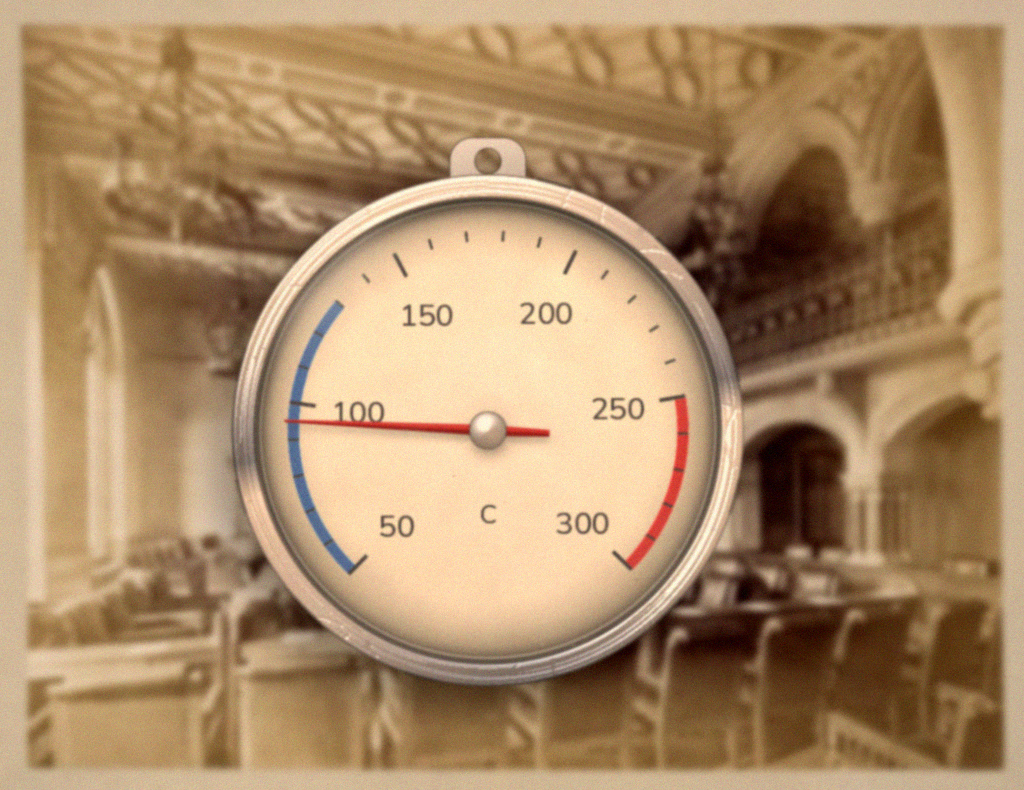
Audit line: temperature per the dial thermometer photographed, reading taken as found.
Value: 95 °C
